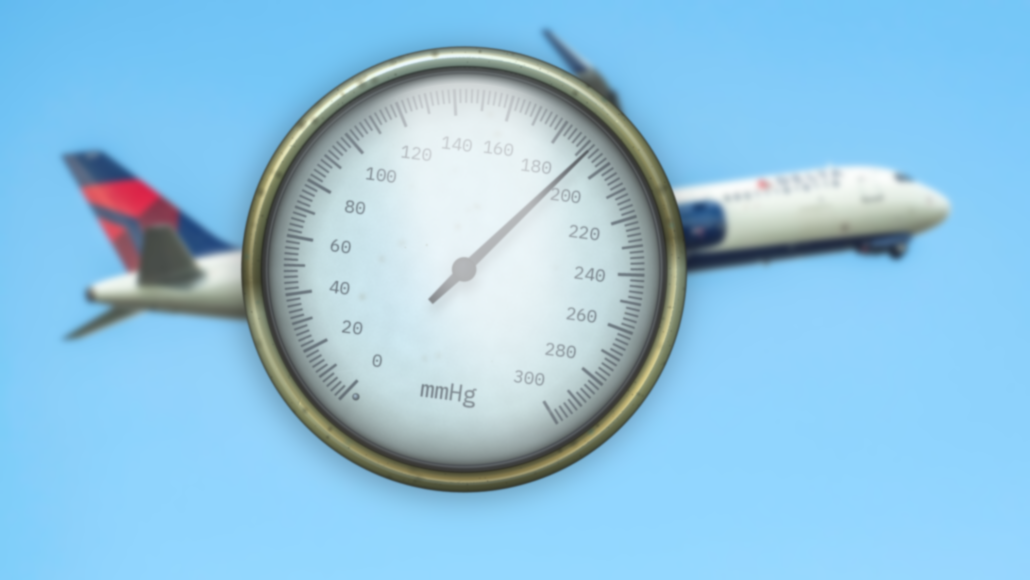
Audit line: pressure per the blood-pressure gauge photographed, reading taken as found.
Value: 192 mmHg
